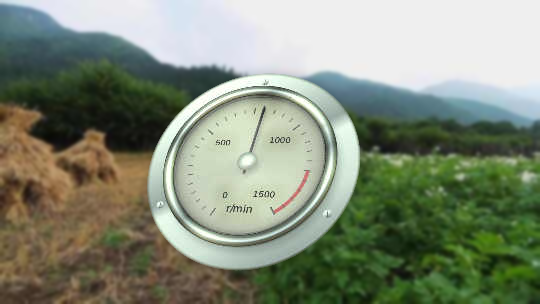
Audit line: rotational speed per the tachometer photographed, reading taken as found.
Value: 800 rpm
